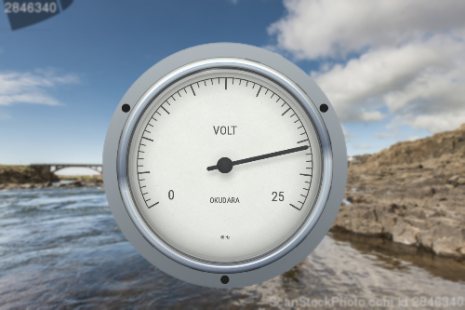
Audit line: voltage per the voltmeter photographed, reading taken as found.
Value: 20.5 V
